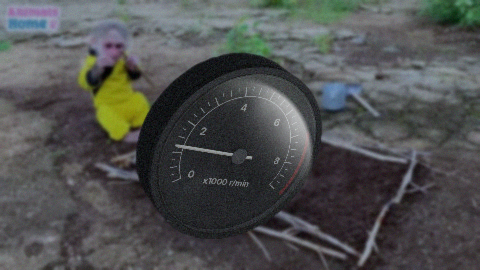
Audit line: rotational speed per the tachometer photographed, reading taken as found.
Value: 1250 rpm
